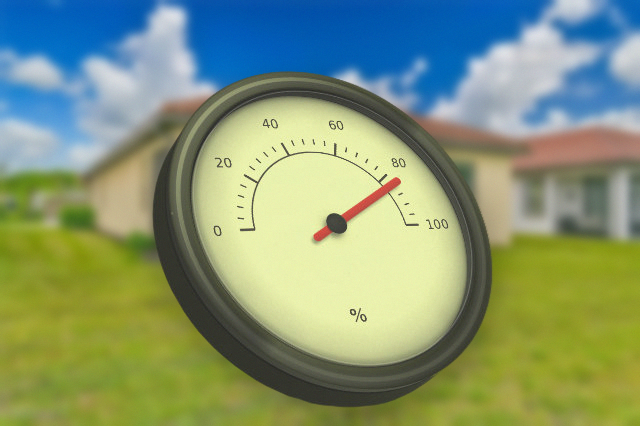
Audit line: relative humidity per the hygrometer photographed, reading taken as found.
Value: 84 %
